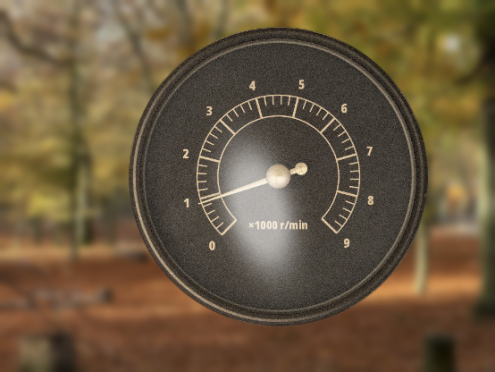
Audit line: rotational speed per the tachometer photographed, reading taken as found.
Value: 900 rpm
